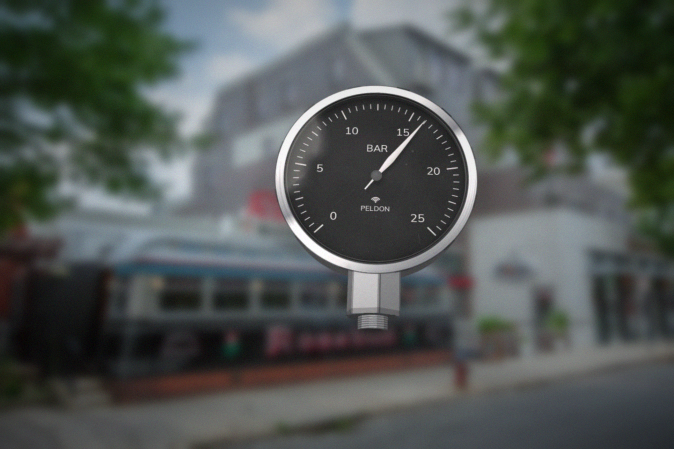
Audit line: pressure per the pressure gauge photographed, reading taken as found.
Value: 16 bar
